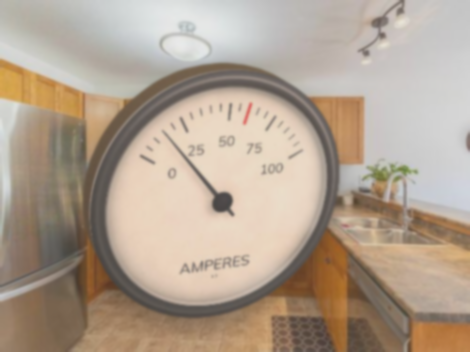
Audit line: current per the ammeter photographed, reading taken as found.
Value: 15 A
